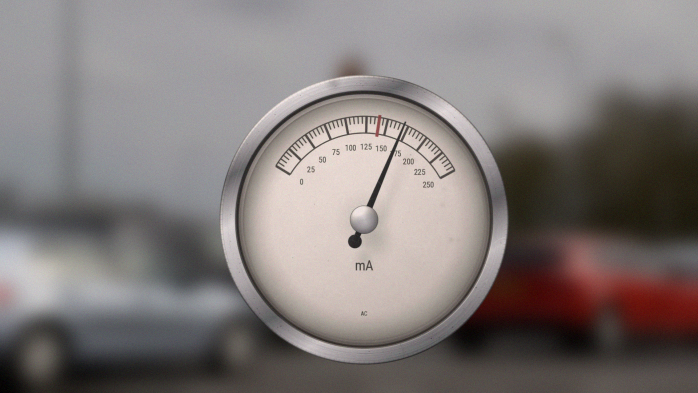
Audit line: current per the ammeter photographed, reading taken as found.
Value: 170 mA
